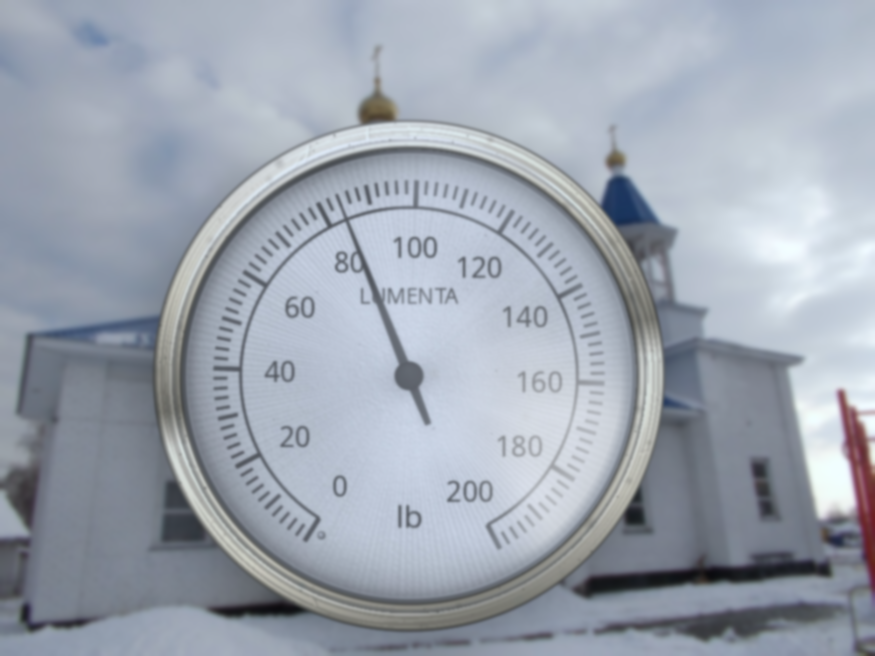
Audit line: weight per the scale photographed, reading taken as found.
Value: 84 lb
